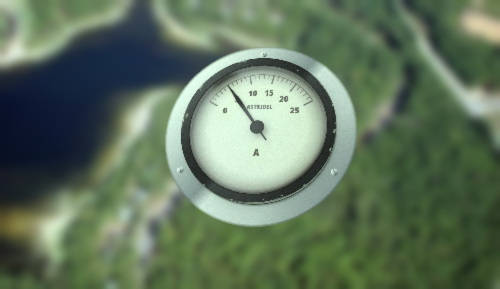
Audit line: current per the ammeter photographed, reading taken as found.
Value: 5 A
